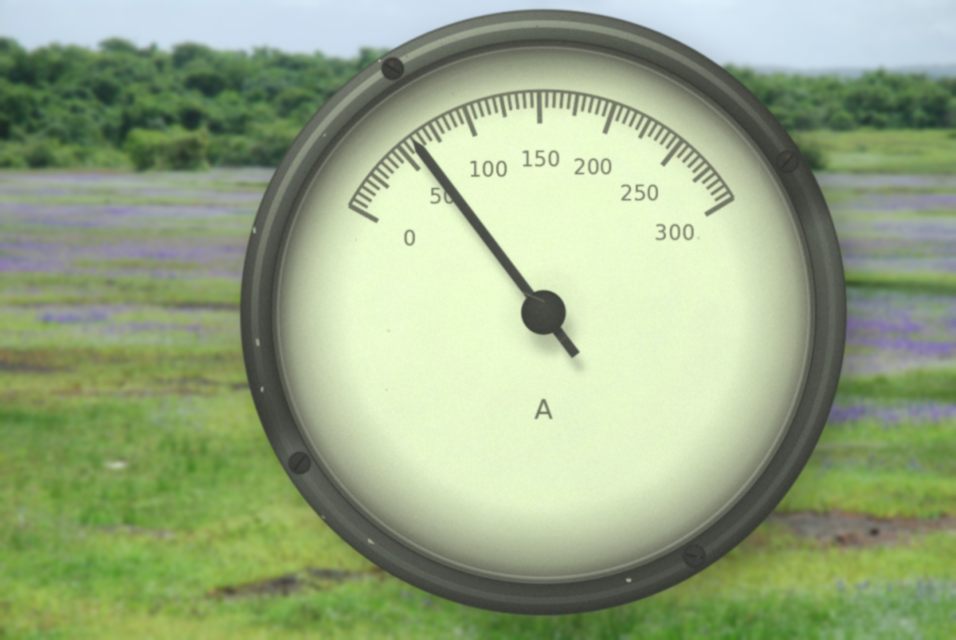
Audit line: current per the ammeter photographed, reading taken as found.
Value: 60 A
